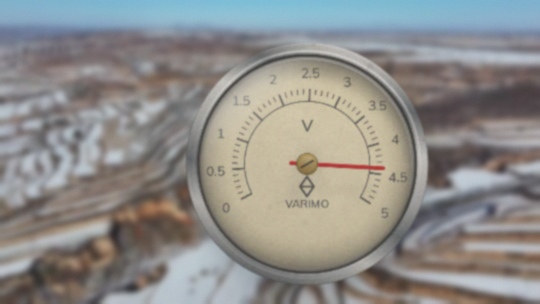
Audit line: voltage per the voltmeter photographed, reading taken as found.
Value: 4.4 V
